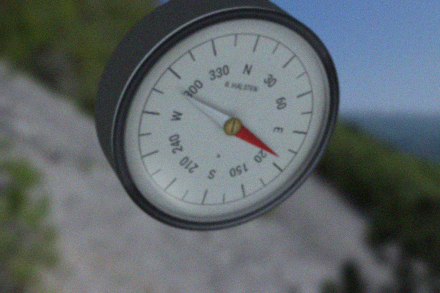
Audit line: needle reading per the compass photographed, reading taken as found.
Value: 112.5 °
